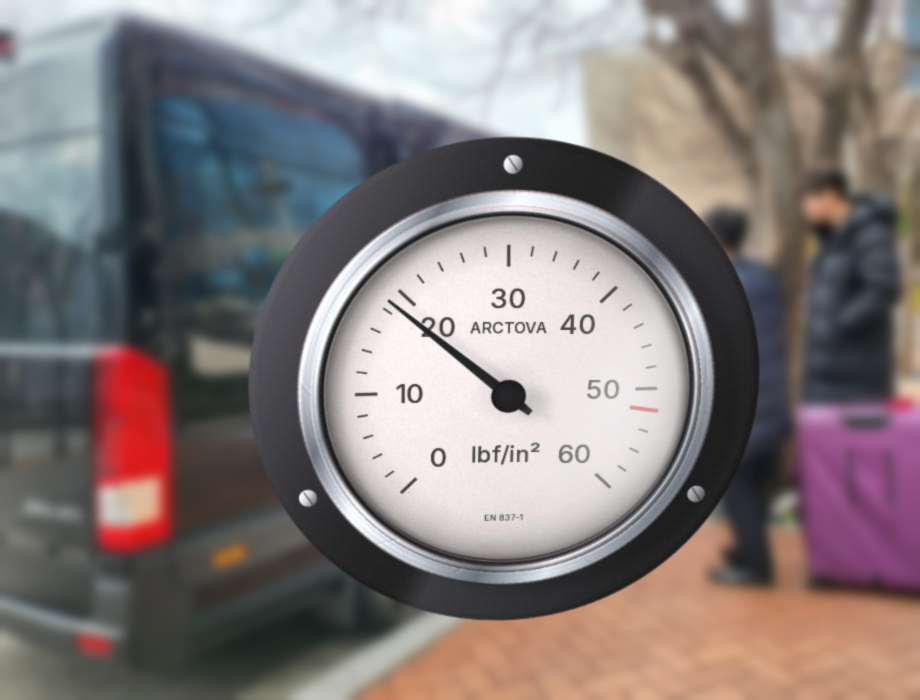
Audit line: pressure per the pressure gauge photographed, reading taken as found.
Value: 19 psi
